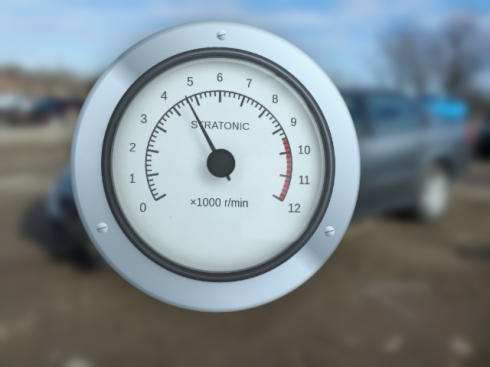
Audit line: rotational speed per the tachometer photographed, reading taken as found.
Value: 4600 rpm
